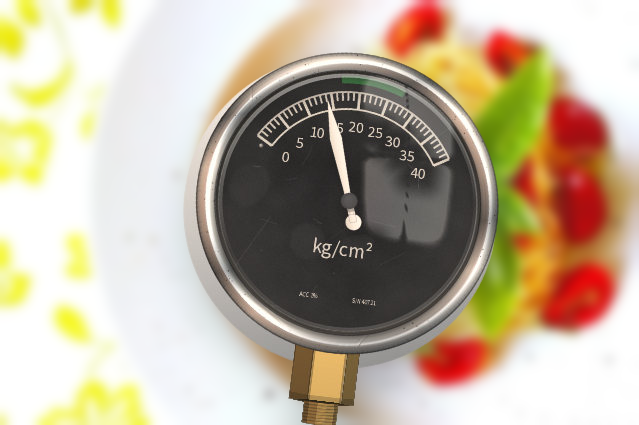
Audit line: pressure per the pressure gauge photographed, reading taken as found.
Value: 14 kg/cm²
